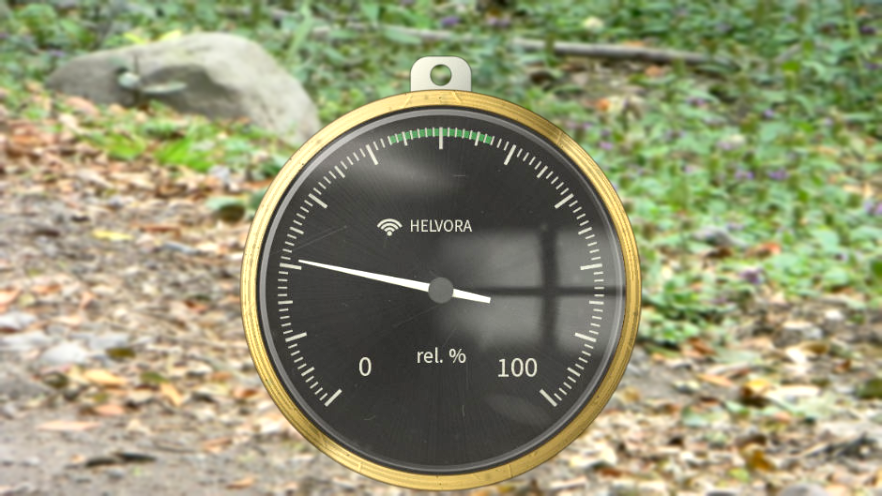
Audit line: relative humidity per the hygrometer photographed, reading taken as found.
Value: 21 %
